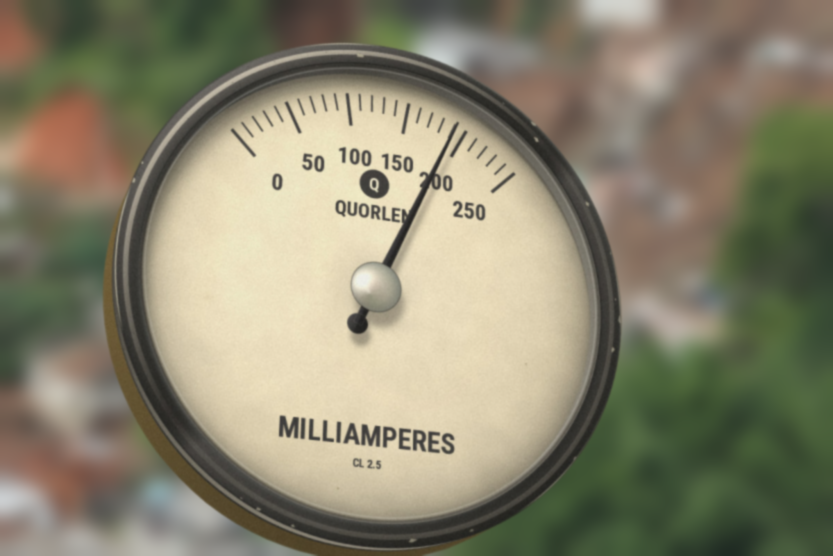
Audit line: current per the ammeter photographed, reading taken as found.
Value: 190 mA
